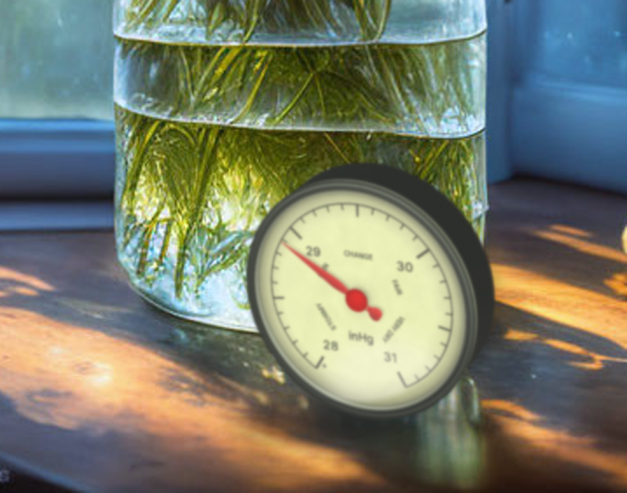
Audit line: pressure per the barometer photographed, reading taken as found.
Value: 28.9 inHg
